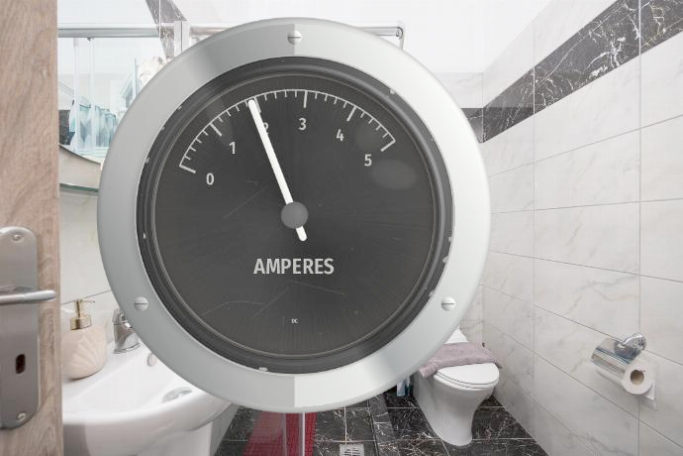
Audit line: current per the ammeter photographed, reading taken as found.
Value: 1.9 A
